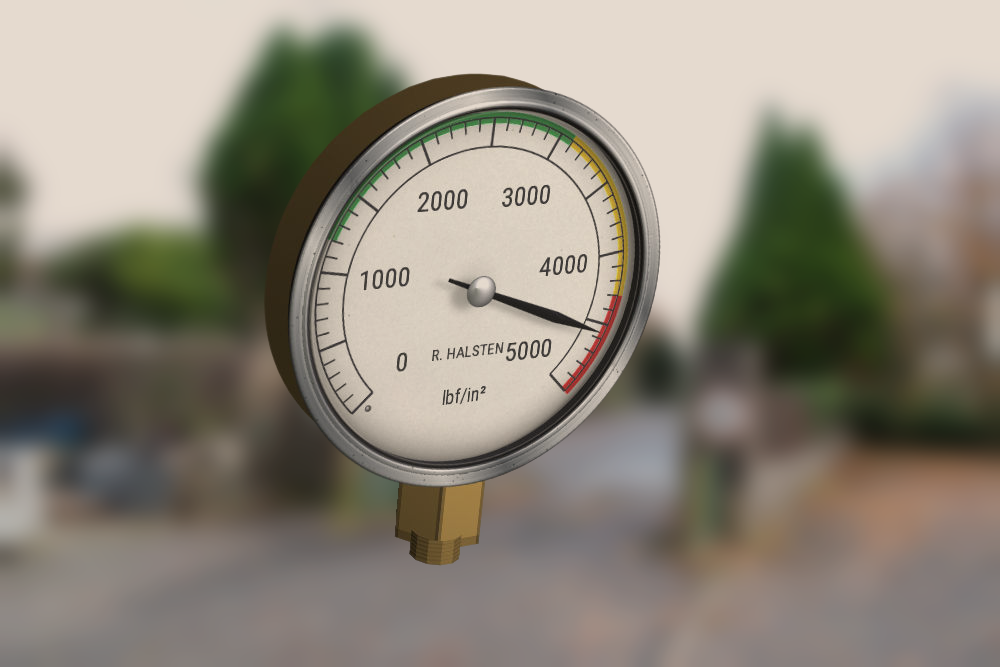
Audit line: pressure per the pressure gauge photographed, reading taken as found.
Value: 4550 psi
